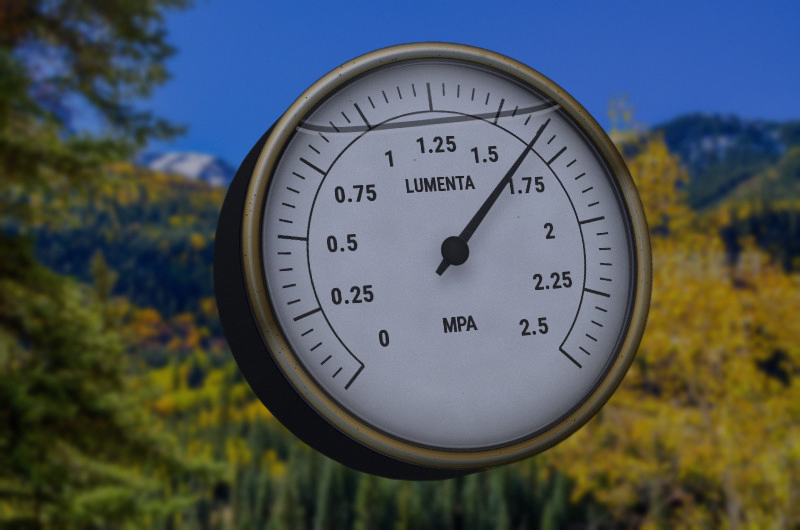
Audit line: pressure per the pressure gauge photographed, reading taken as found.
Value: 1.65 MPa
